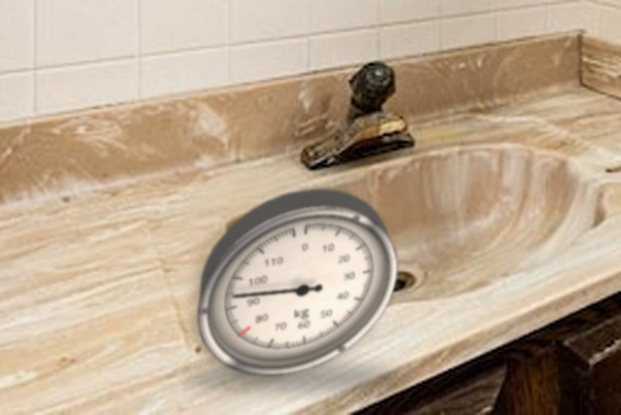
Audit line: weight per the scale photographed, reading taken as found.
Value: 95 kg
